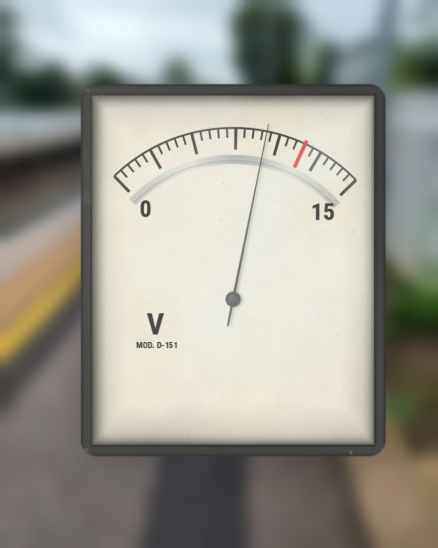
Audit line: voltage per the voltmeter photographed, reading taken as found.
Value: 9.25 V
